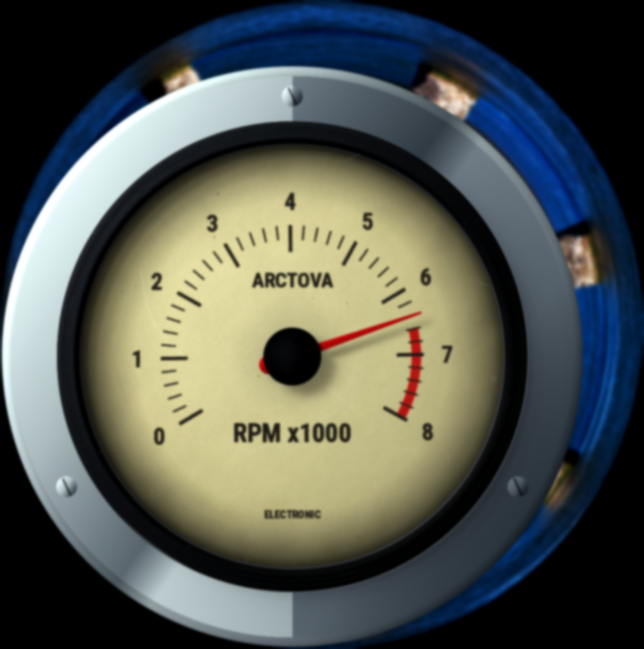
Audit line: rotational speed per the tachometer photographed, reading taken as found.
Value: 6400 rpm
